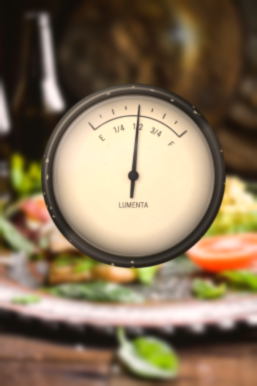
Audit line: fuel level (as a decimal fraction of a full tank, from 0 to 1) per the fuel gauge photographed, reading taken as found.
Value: 0.5
